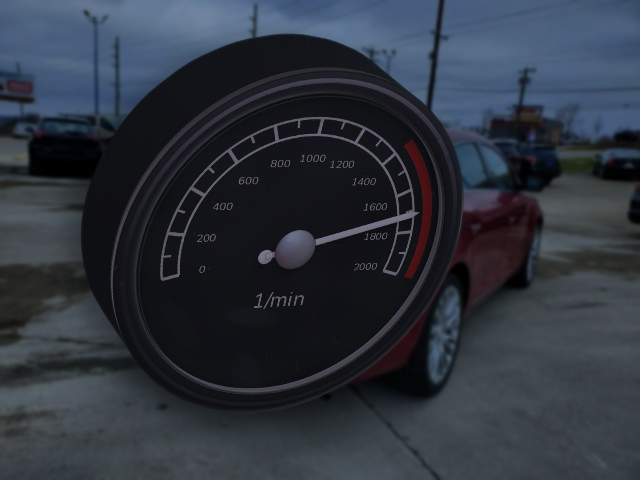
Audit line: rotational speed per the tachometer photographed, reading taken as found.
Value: 1700 rpm
